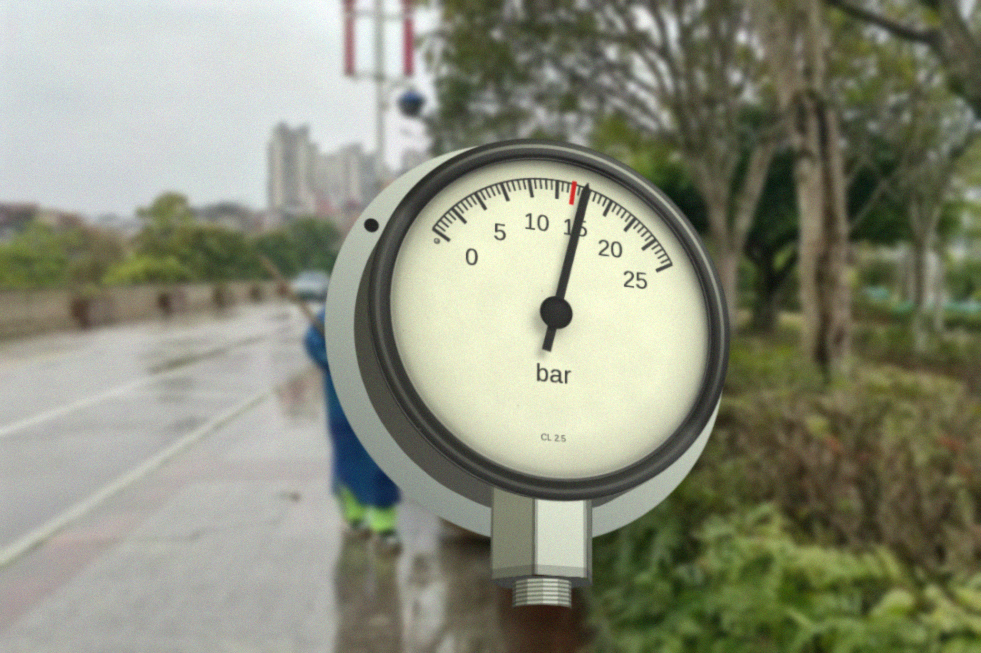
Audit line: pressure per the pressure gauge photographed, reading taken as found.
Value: 15 bar
